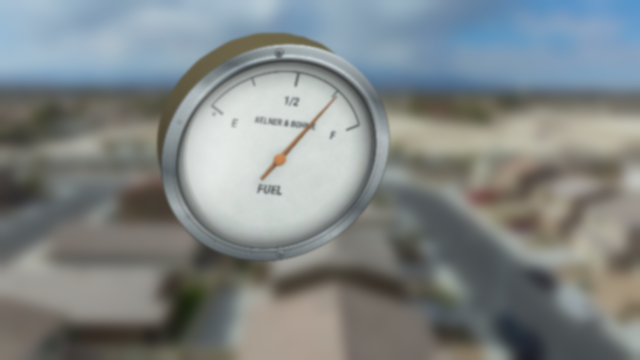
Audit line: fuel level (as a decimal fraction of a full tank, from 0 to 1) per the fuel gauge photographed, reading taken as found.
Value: 0.75
